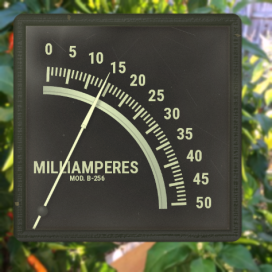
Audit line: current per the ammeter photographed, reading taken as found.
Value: 14 mA
